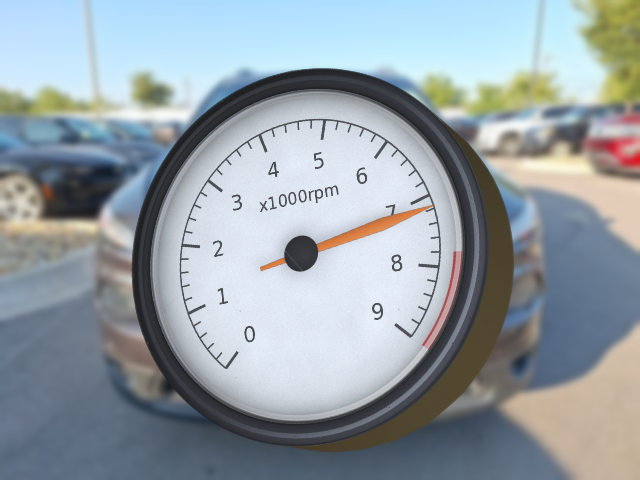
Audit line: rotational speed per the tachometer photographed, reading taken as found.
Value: 7200 rpm
